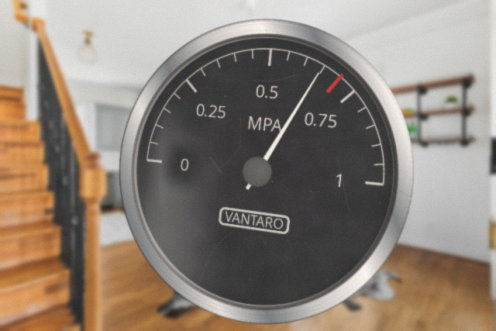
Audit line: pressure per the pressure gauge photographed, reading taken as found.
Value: 0.65 MPa
